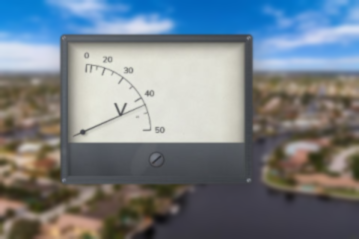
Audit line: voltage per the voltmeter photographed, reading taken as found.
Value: 42.5 V
